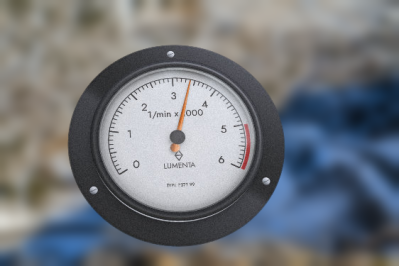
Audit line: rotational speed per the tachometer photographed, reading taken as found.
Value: 3400 rpm
